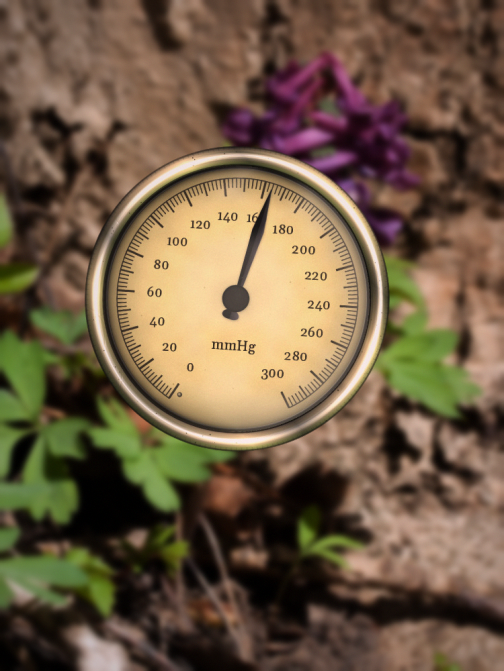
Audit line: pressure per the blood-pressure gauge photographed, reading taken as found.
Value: 164 mmHg
